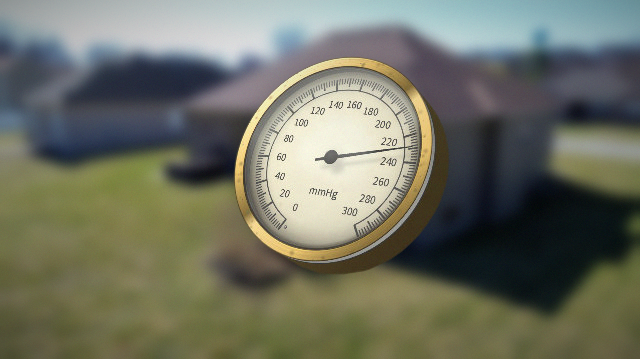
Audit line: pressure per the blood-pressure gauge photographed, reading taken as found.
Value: 230 mmHg
